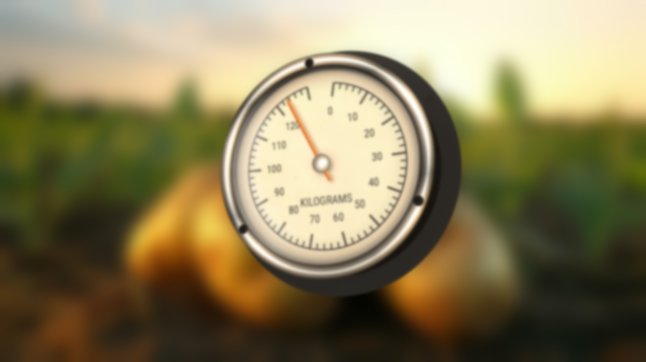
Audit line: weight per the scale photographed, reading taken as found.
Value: 124 kg
